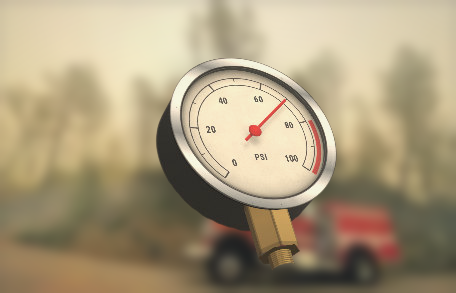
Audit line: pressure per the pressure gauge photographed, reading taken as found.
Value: 70 psi
